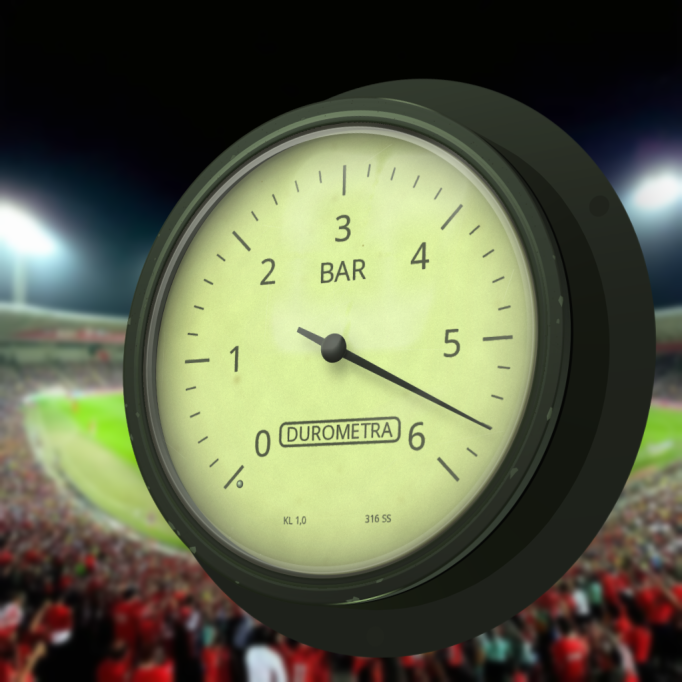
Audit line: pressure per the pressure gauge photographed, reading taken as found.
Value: 5.6 bar
